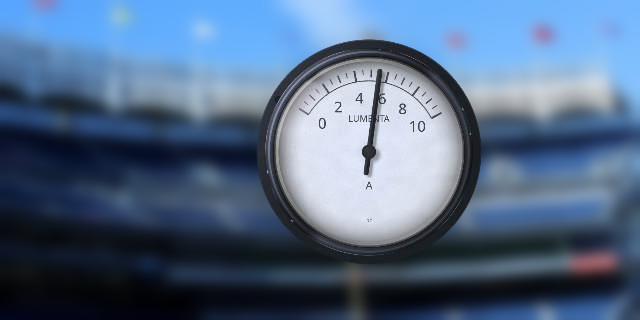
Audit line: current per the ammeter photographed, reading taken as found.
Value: 5.5 A
